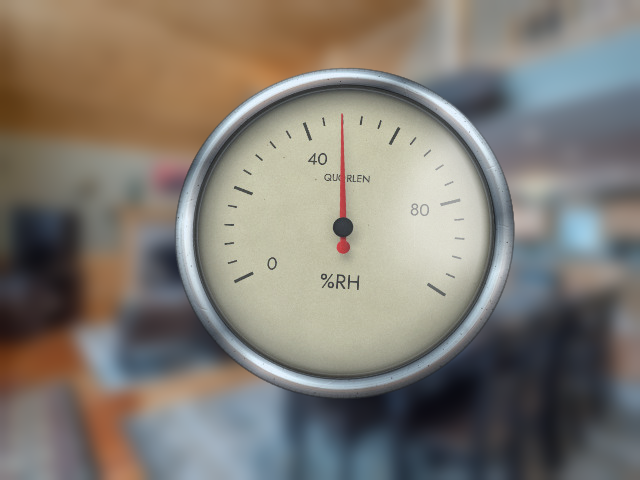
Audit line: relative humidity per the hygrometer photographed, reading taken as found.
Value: 48 %
